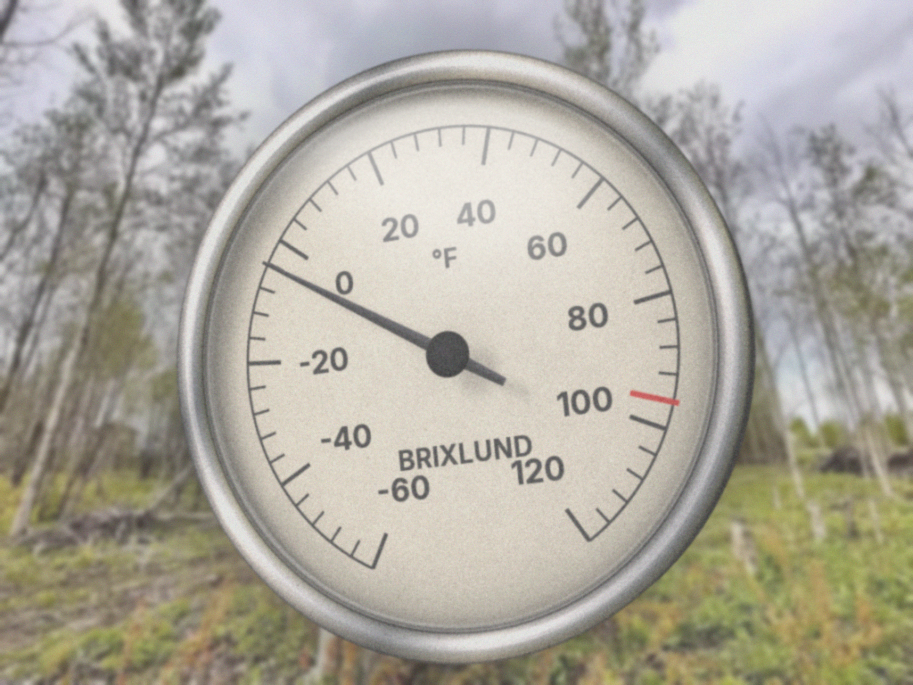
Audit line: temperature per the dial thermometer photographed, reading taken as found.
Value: -4 °F
